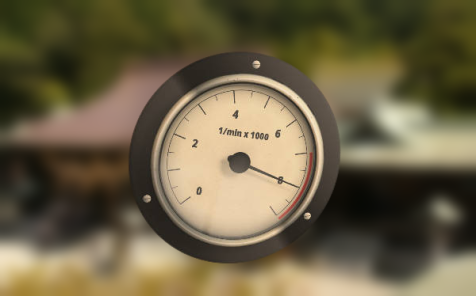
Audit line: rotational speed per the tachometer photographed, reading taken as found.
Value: 8000 rpm
